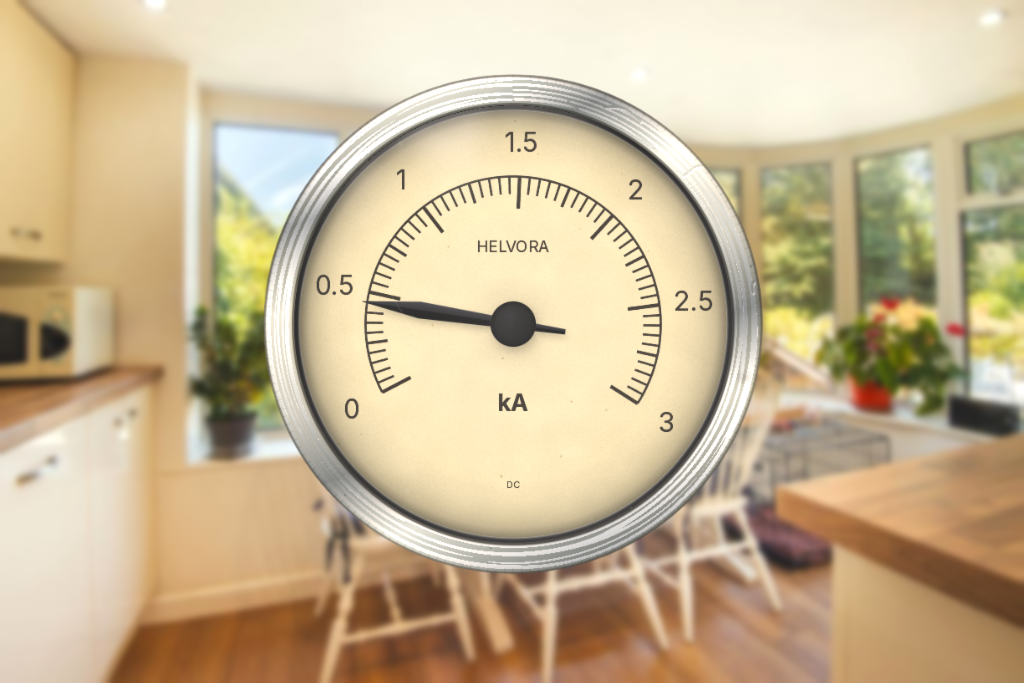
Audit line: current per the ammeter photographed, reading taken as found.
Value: 0.45 kA
